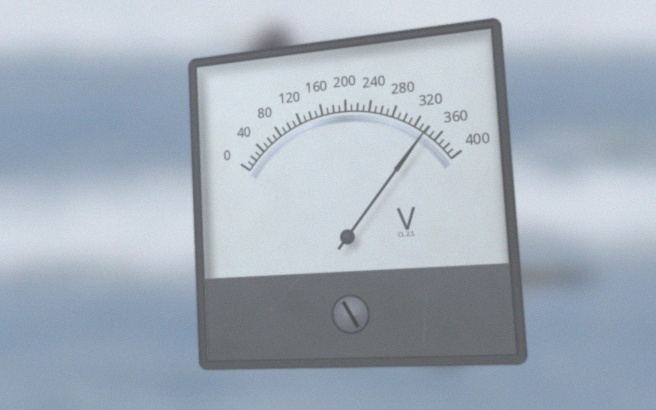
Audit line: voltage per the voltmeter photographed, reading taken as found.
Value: 340 V
